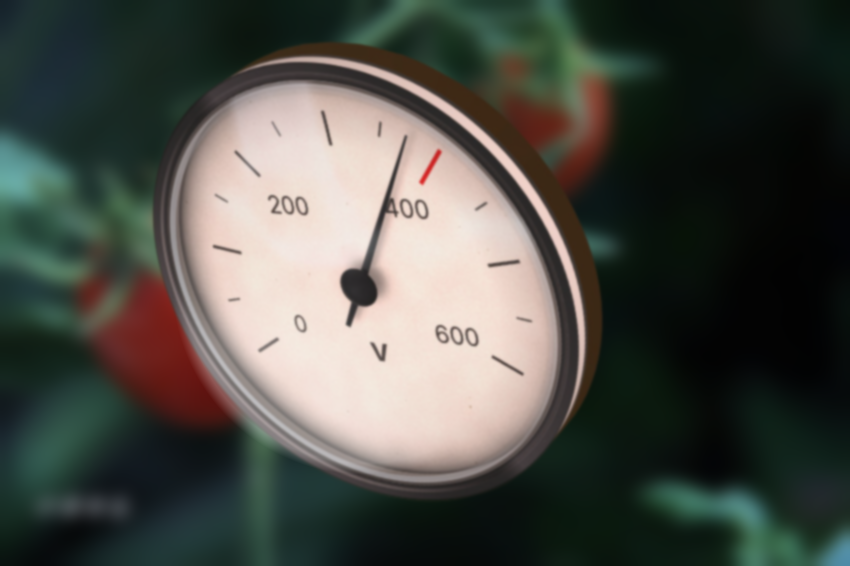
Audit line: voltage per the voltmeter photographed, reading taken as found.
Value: 375 V
